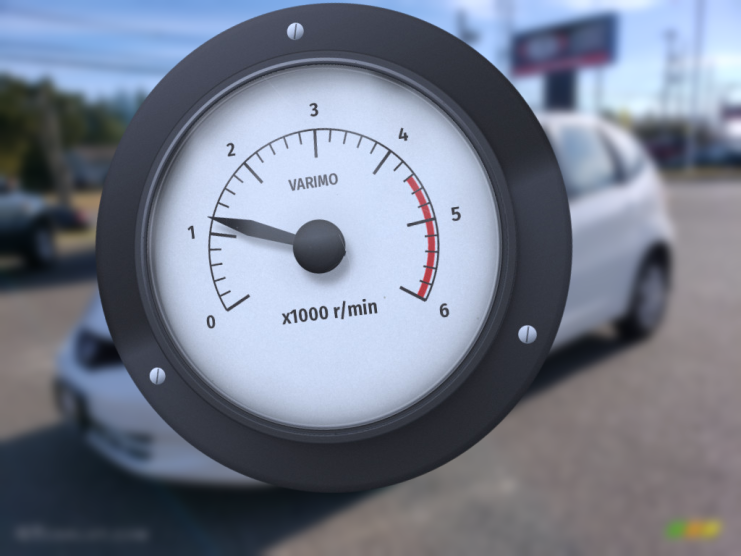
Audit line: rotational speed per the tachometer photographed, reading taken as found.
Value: 1200 rpm
